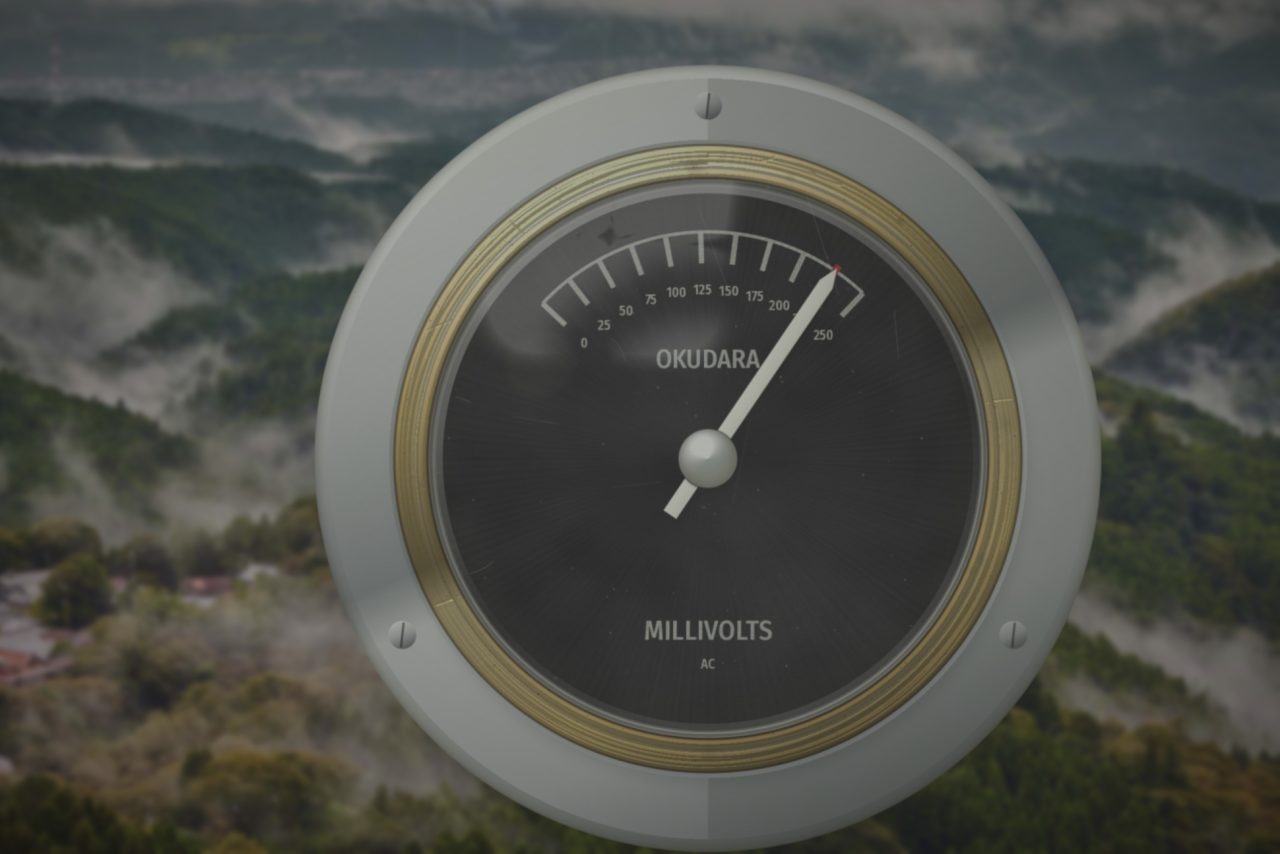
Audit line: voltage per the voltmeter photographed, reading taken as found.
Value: 225 mV
